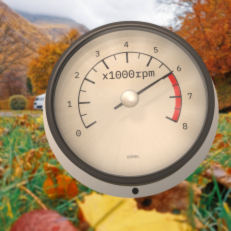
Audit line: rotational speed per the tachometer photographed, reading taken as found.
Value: 6000 rpm
